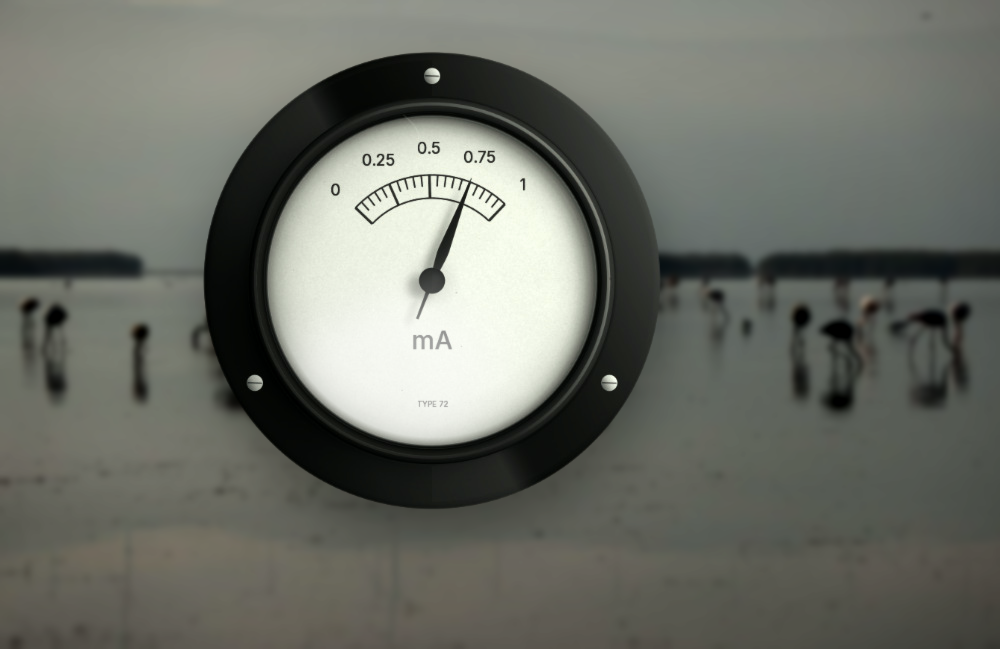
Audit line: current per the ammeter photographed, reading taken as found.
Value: 0.75 mA
